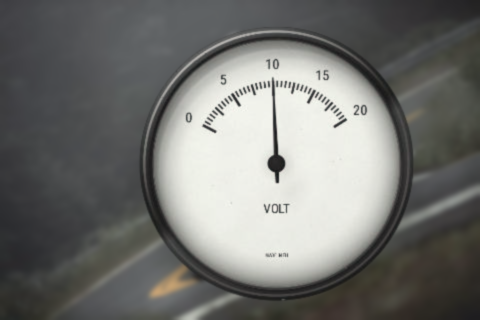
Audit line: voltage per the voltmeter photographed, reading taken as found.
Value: 10 V
